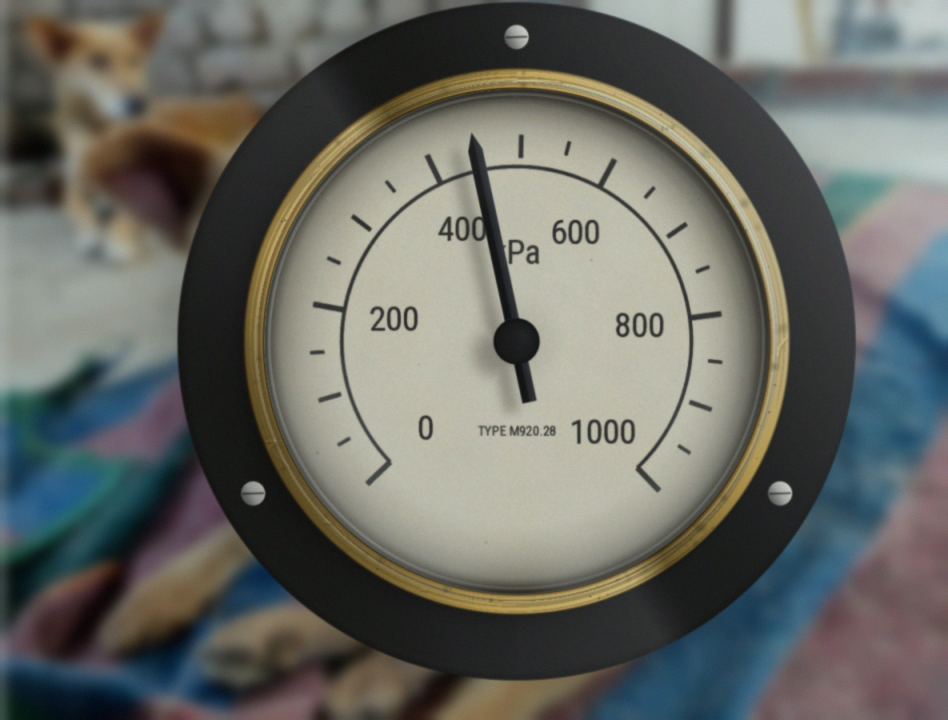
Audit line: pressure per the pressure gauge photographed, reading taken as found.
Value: 450 kPa
